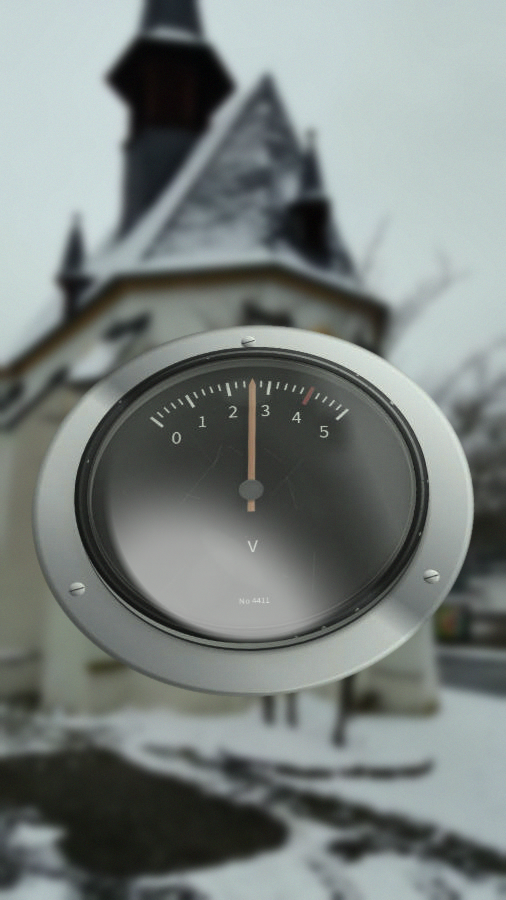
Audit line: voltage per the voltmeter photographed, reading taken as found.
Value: 2.6 V
